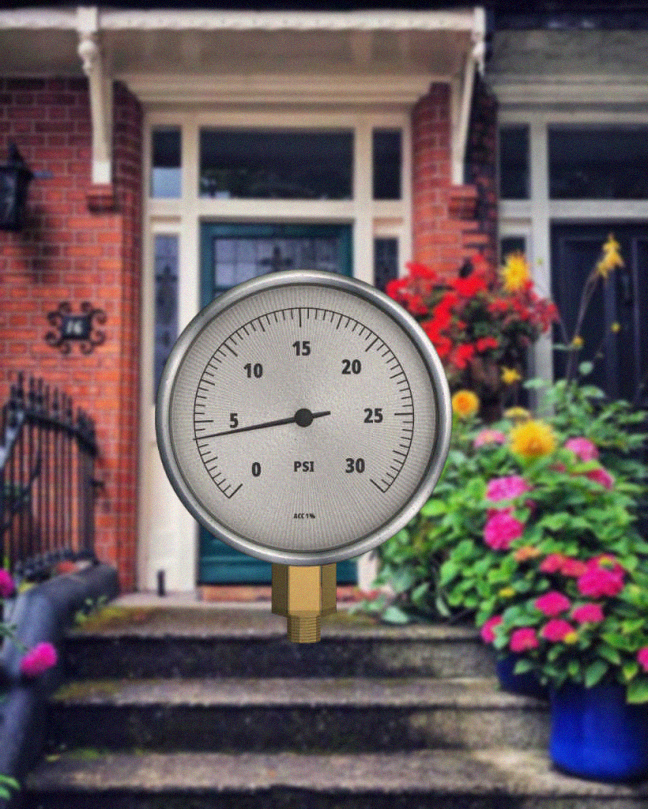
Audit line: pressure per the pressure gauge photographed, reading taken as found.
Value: 4 psi
